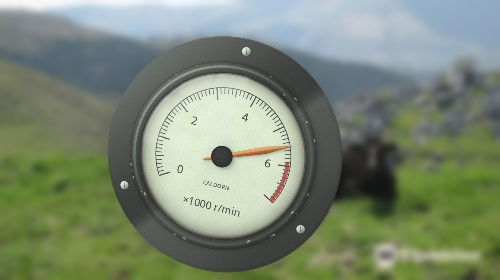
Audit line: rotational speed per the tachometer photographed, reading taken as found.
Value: 5500 rpm
